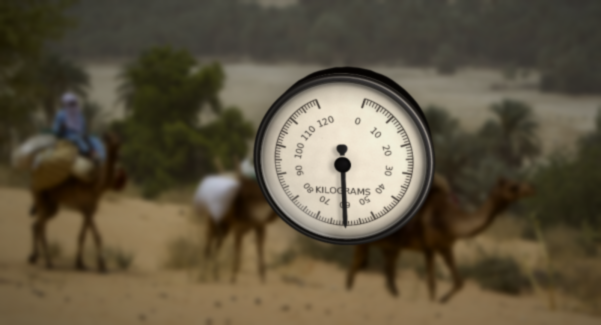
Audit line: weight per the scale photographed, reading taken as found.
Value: 60 kg
